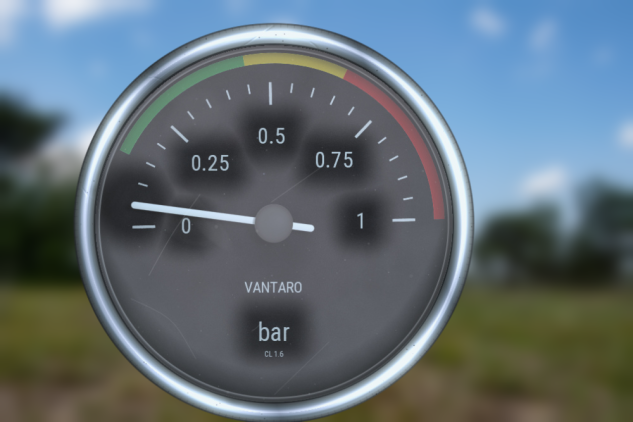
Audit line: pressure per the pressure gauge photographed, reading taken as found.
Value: 0.05 bar
